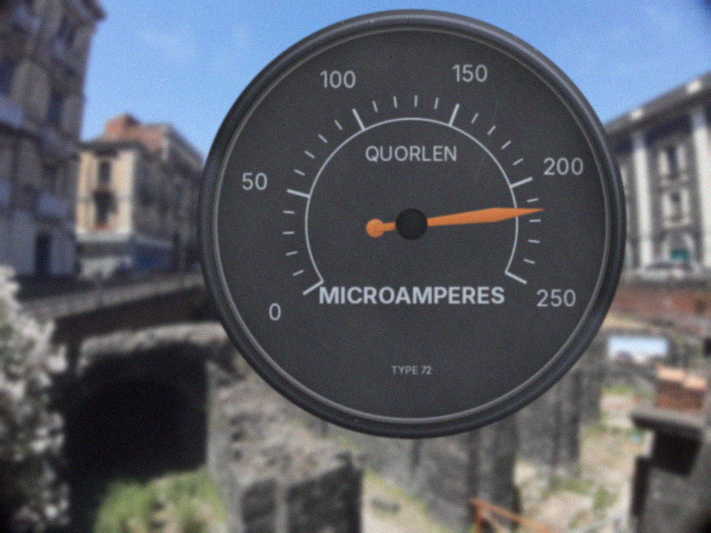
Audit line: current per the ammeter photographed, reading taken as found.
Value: 215 µA
